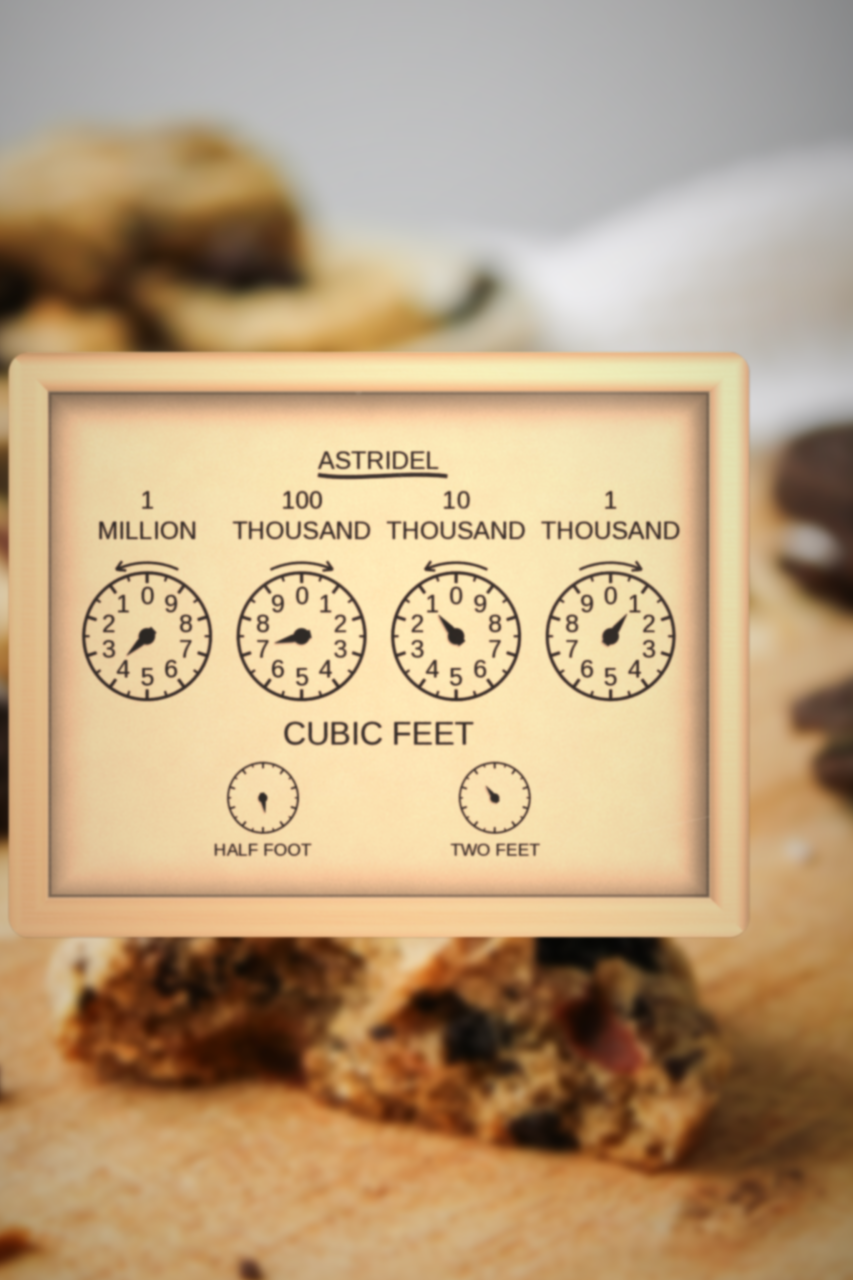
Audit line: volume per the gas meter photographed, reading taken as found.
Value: 371100 ft³
